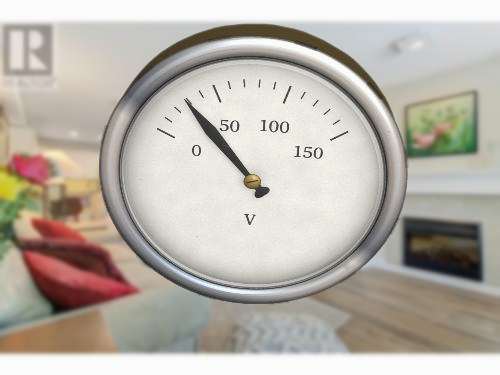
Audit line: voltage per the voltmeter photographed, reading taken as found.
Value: 30 V
